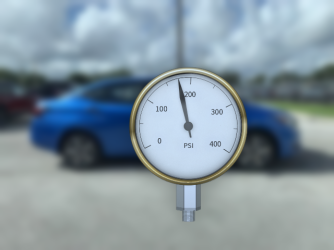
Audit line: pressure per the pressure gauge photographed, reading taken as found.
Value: 175 psi
